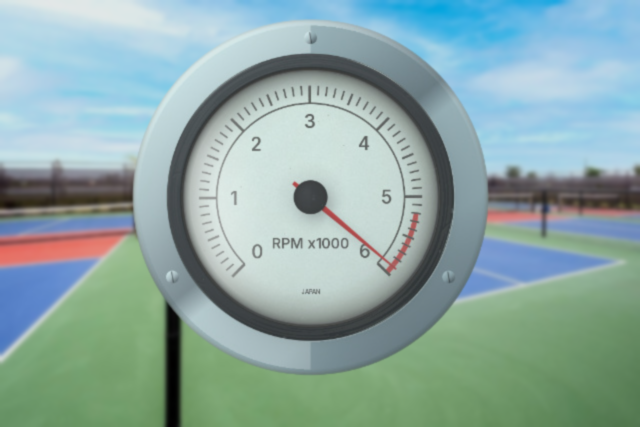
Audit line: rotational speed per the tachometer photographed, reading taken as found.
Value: 5900 rpm
